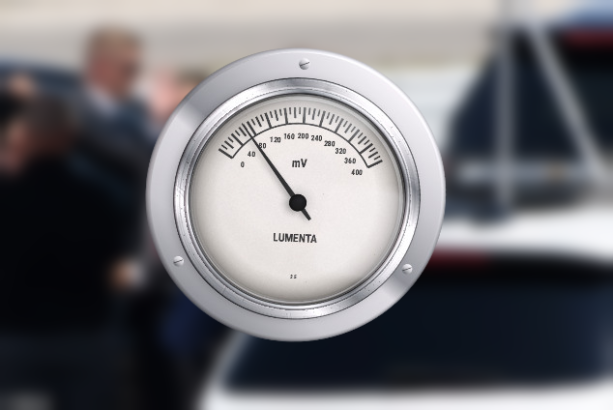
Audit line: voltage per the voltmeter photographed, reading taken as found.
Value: 70 mV
